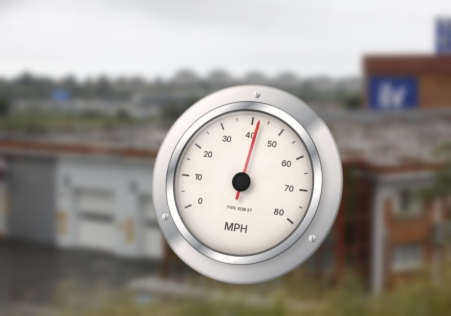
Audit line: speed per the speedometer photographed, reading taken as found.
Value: 42.5 mph
